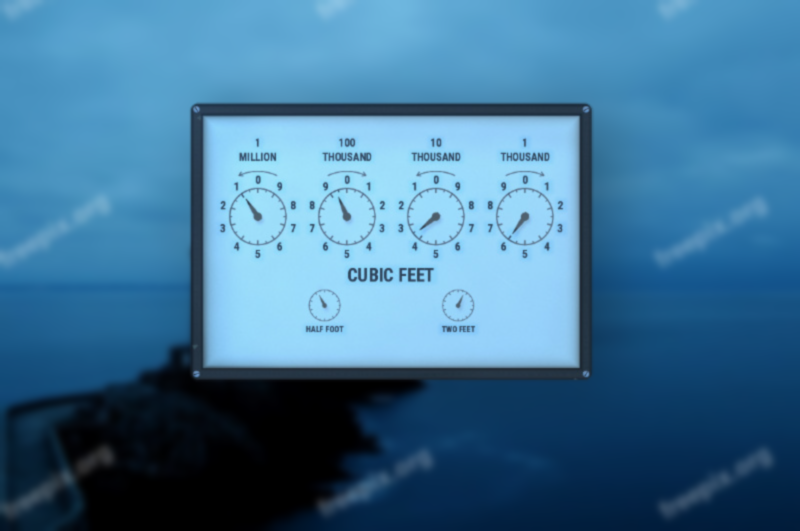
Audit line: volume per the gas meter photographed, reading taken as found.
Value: 93600 ft³
